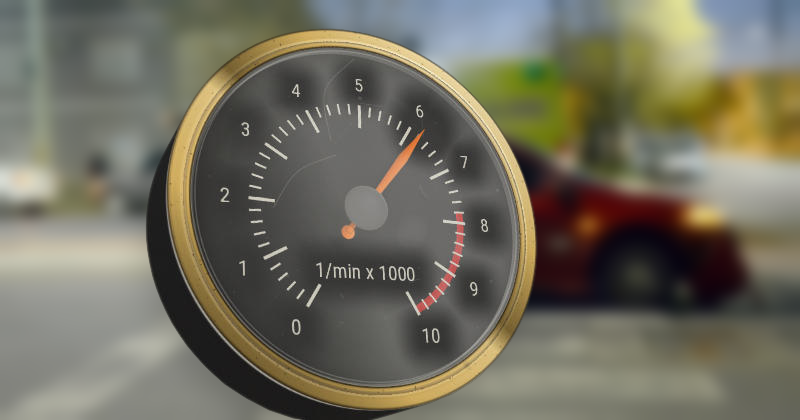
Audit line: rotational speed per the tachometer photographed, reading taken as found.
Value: 6200 rpm
